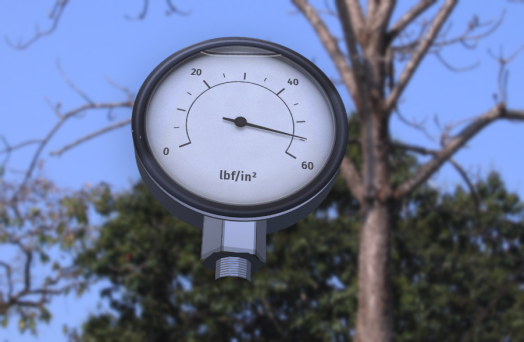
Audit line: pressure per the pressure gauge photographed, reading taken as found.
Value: 55 psi
